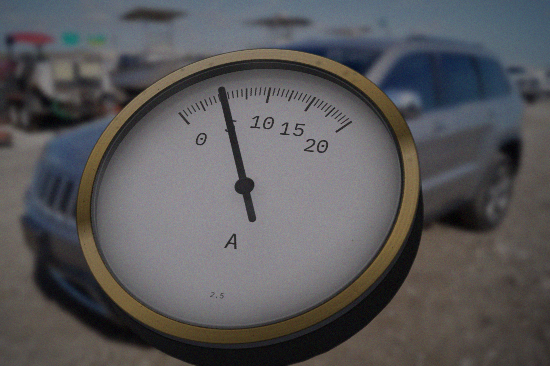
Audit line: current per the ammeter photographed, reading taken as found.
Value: 5 A
